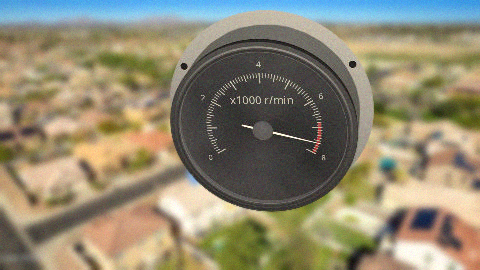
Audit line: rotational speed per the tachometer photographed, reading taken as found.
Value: 7500 rpm
